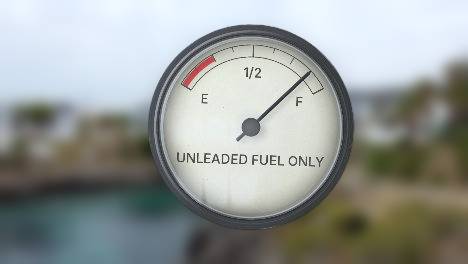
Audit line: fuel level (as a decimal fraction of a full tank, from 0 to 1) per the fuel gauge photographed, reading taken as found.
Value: 0.875
